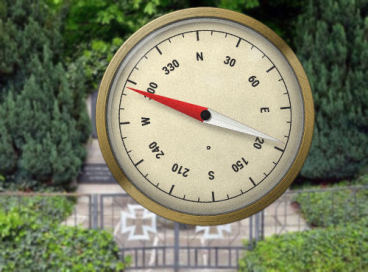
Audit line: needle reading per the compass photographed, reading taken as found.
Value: 295 °
